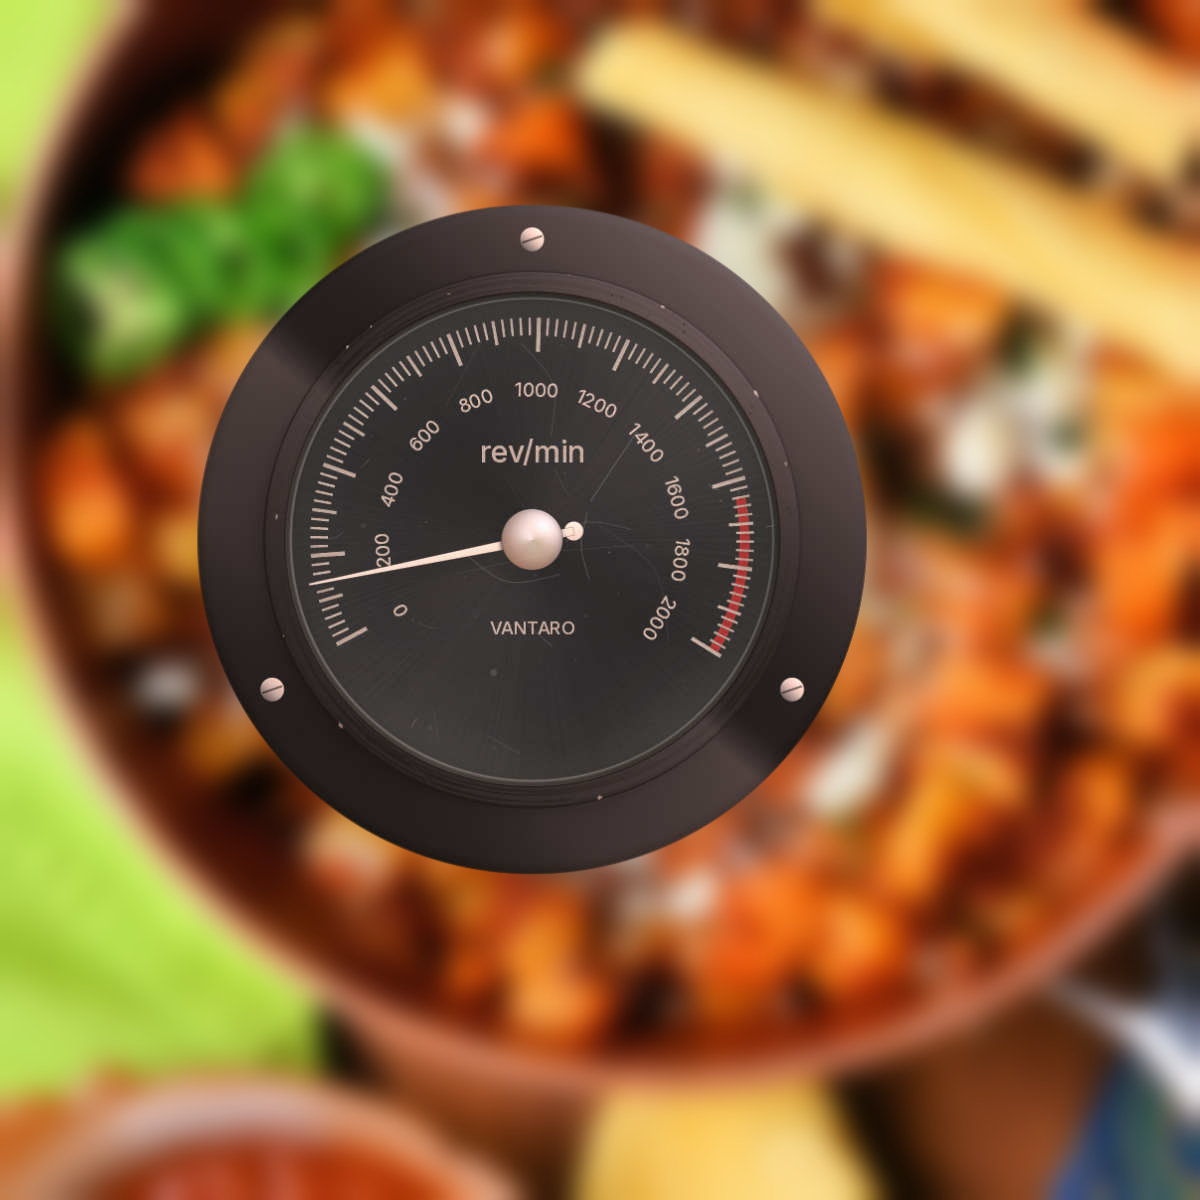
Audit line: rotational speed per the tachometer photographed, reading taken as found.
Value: 140 rpm
